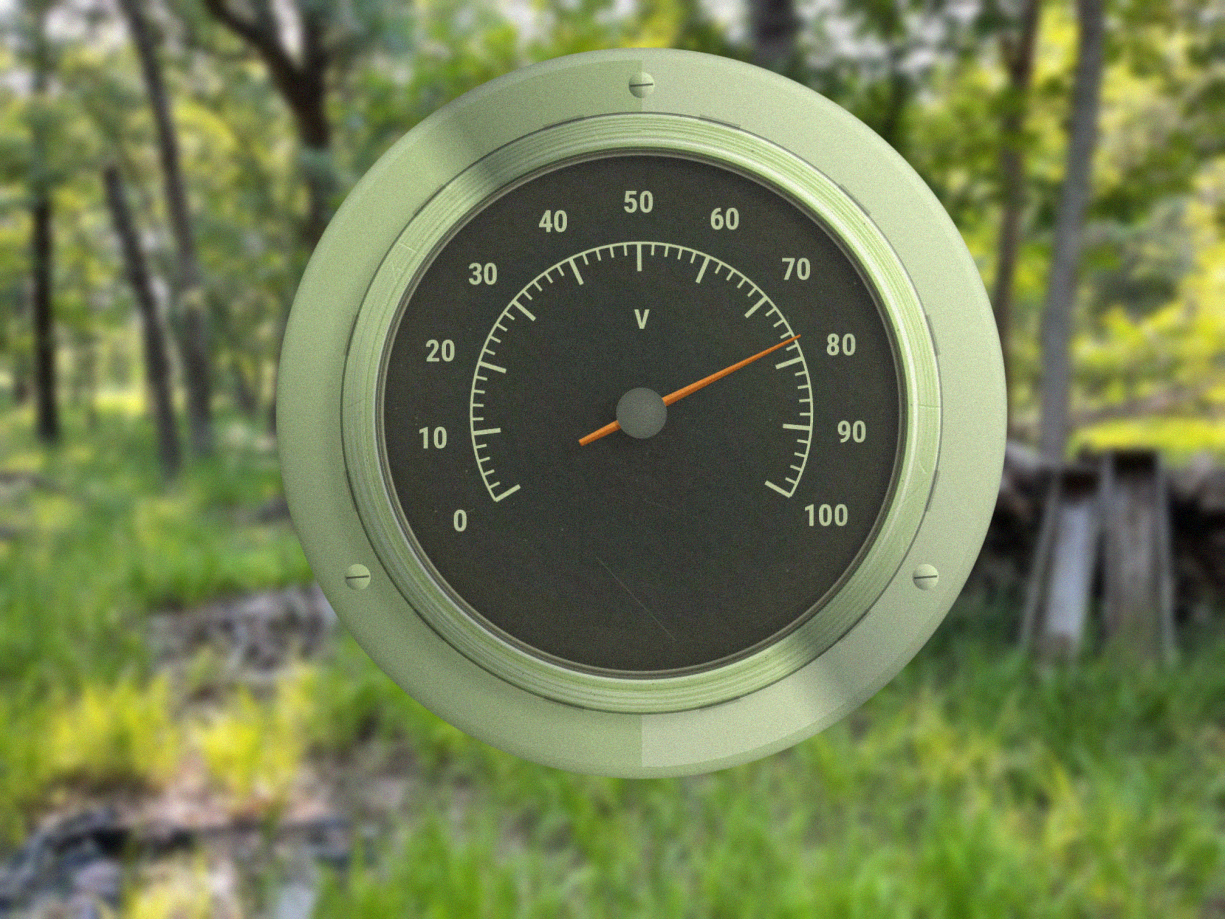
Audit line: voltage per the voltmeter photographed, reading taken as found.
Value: 77 V
